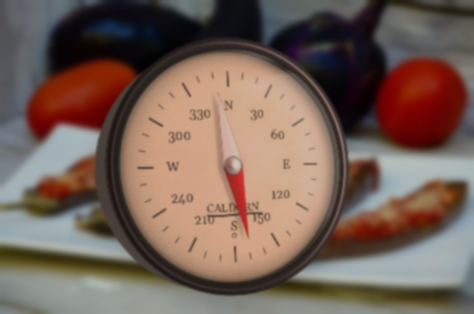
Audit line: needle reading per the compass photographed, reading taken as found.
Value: 170 °
